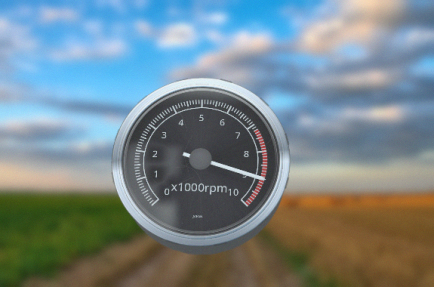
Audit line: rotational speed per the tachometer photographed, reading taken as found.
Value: 9000 rpm
